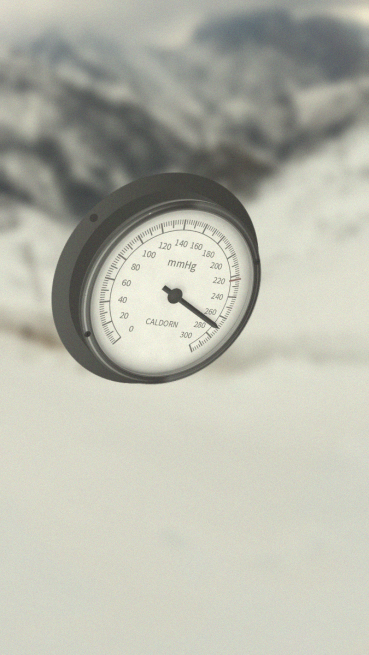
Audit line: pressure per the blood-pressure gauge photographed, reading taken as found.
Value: 270 mmHg
